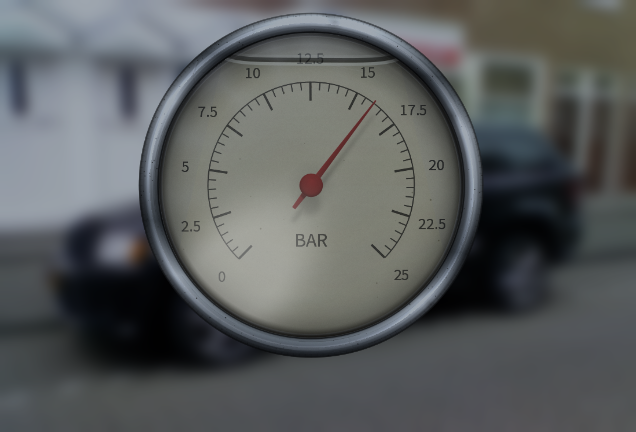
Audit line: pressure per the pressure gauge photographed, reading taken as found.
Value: 16 bar
